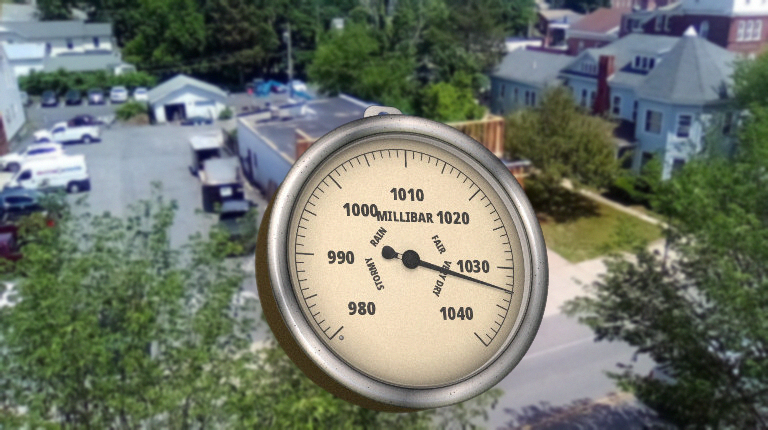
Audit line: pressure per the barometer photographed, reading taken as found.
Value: 1033 mbar
